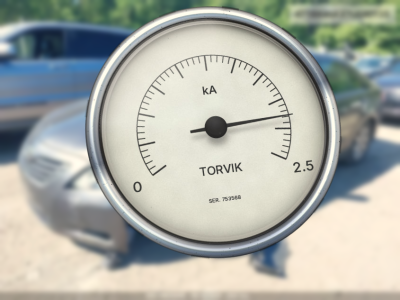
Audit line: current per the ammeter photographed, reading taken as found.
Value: 2.15 kA
